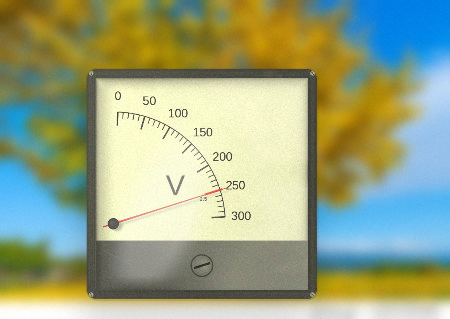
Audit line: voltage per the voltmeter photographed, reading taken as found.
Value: 250 V
